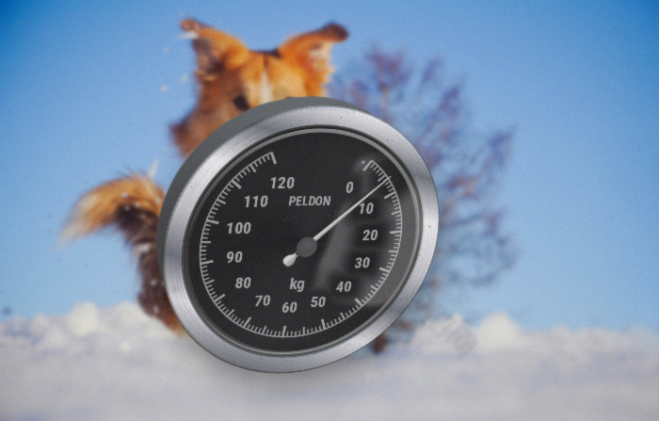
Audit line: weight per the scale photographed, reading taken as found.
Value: 5 kg
